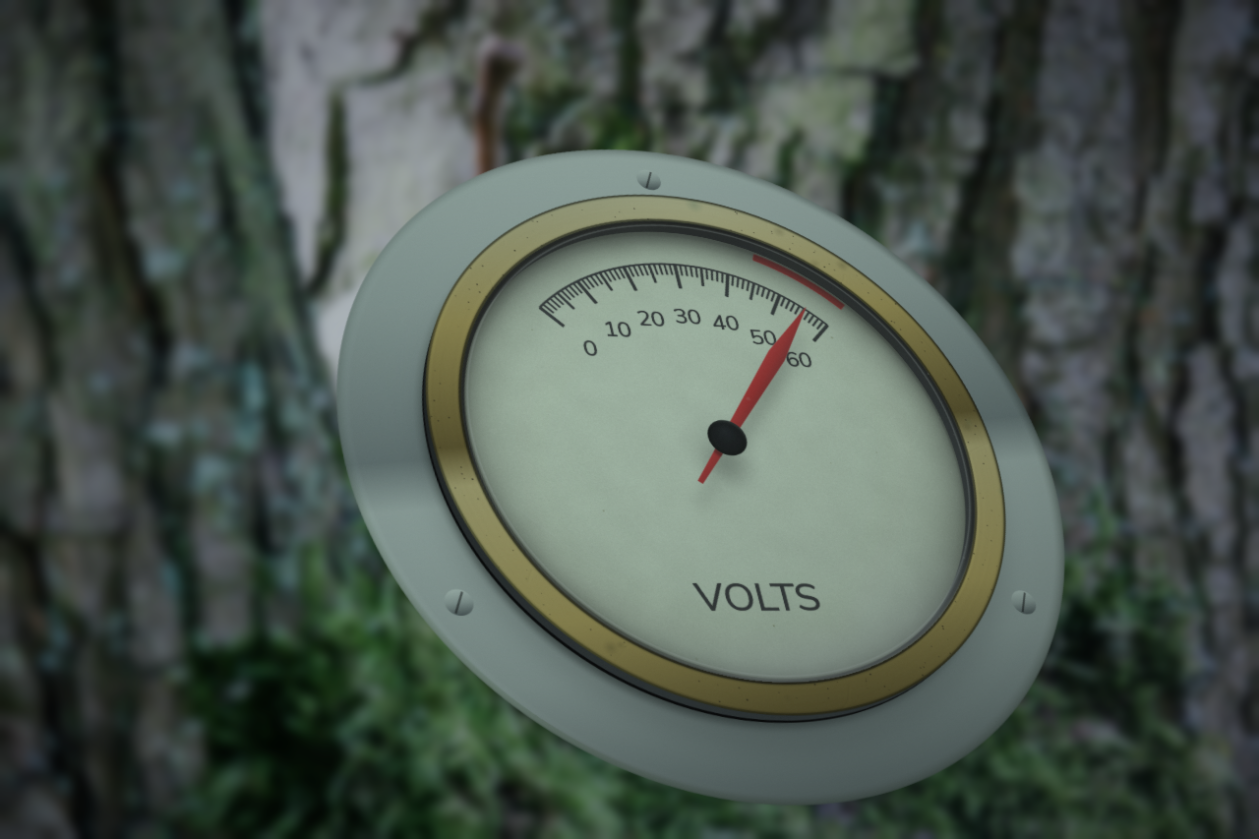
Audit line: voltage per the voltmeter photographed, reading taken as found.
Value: 55 V
